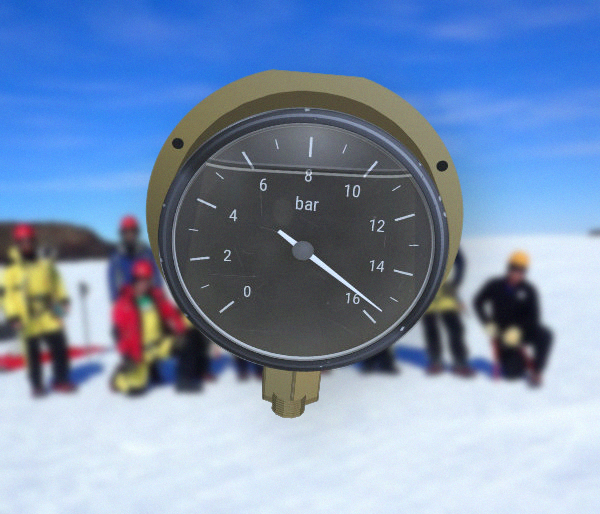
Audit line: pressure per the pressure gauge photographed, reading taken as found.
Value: 15.5 bar
